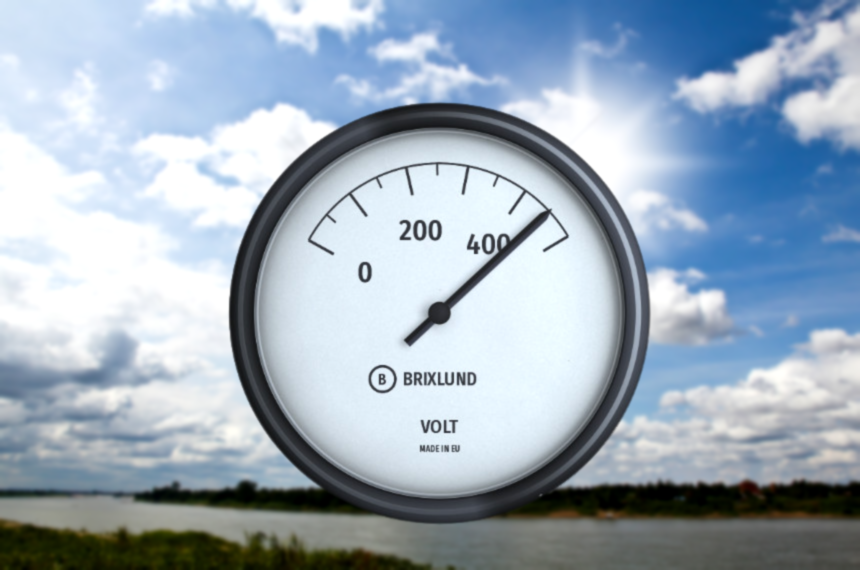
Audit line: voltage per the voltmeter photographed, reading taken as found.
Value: 450 V
